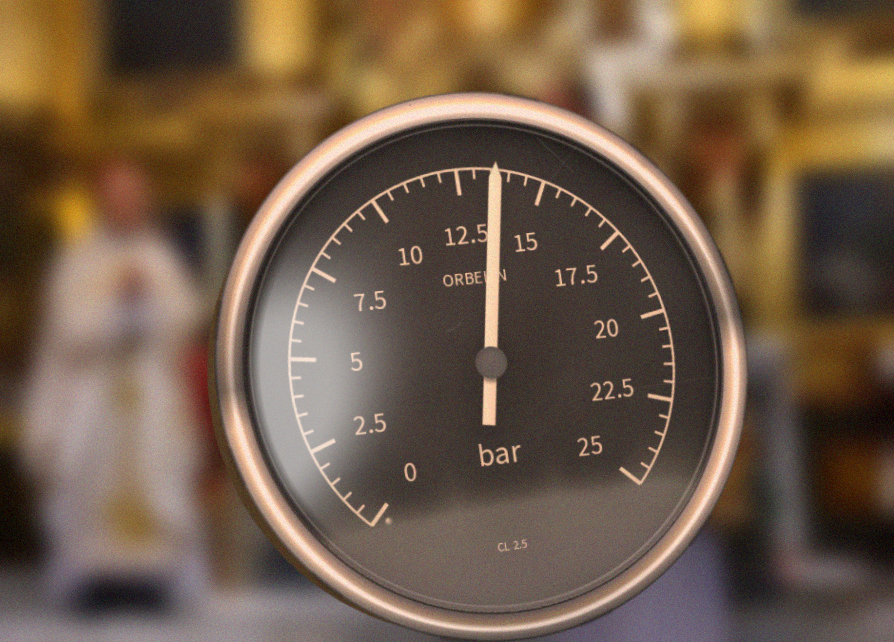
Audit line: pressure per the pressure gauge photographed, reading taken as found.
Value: 13.5 bar
